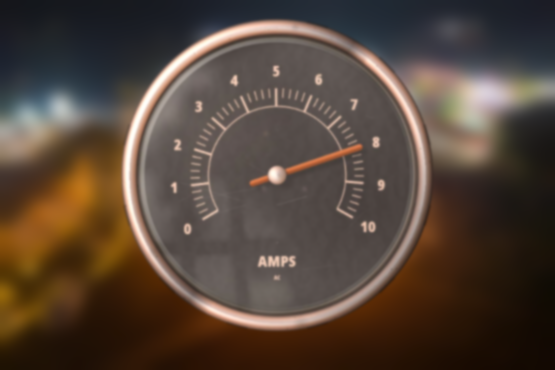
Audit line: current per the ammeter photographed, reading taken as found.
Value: 8 A
